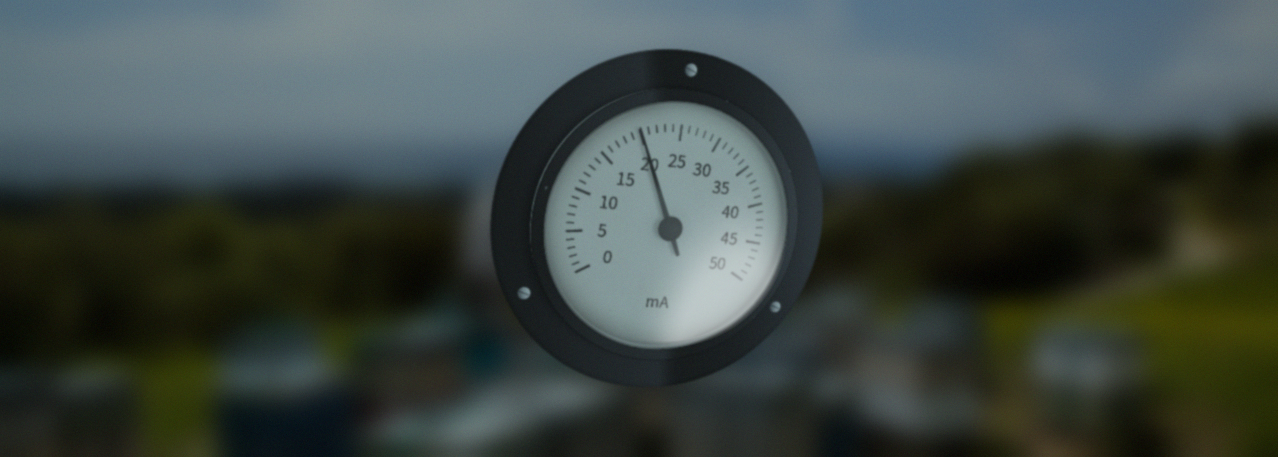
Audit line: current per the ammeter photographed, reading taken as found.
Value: 20 mA
